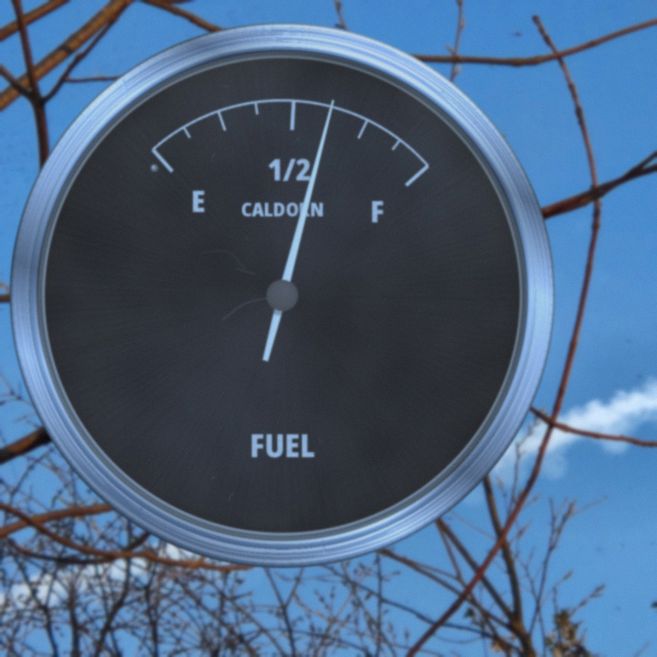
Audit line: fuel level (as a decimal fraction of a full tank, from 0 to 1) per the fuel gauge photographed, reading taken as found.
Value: 0.625
